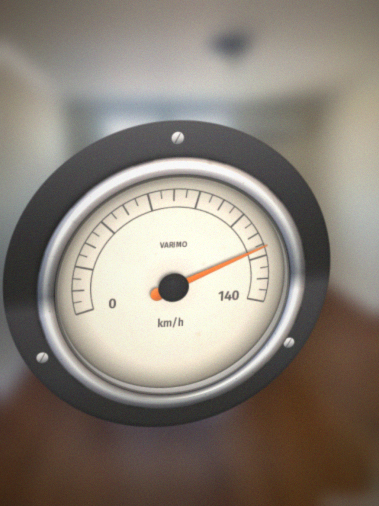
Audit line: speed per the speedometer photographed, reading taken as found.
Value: 115 km/h
